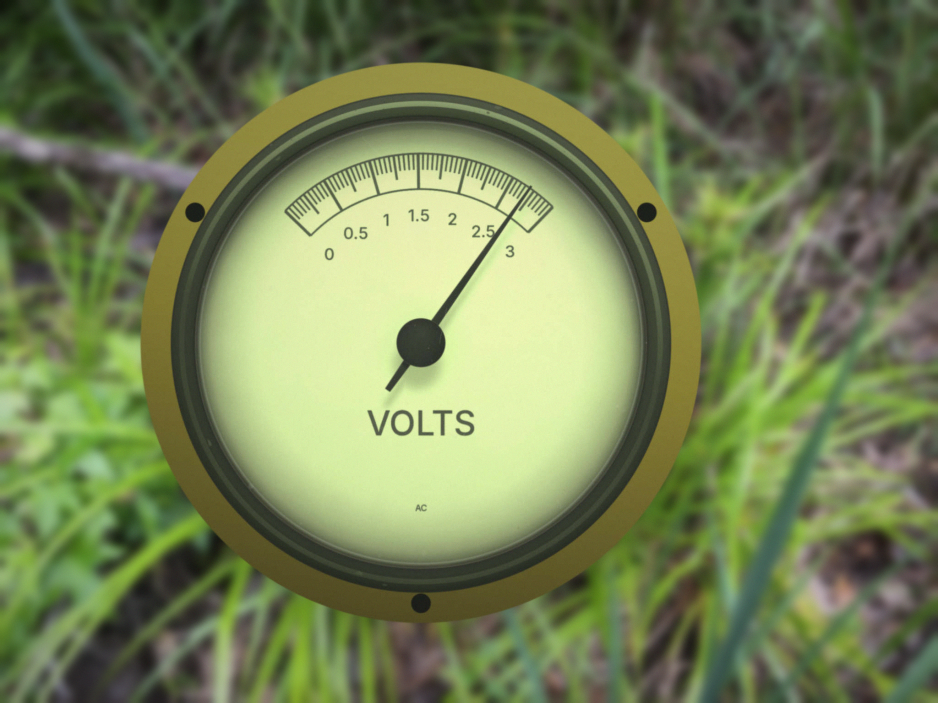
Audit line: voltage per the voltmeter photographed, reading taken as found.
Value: 2.7 V
